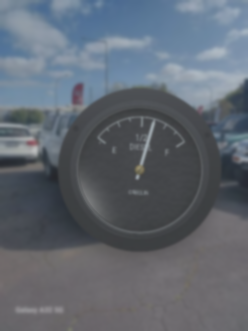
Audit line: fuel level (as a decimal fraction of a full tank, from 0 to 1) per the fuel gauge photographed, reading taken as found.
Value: 0.625
